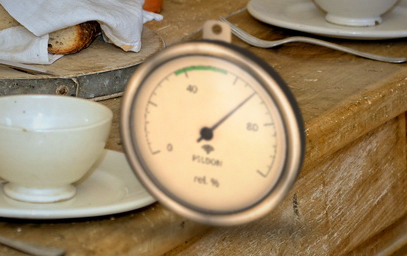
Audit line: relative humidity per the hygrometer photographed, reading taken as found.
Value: 68 %
